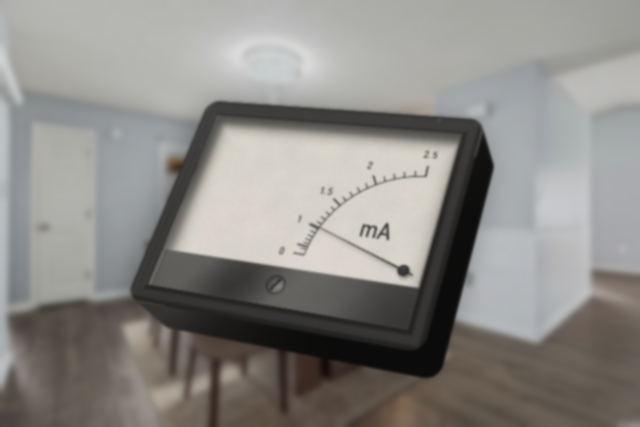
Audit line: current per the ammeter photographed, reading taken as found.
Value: 1 mA
